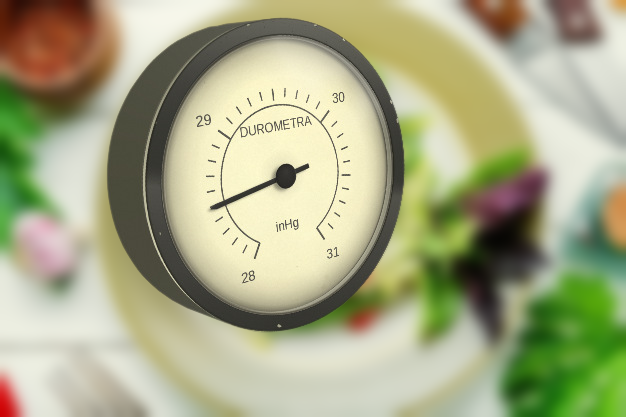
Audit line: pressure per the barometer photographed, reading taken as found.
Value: 28.5 inHg
